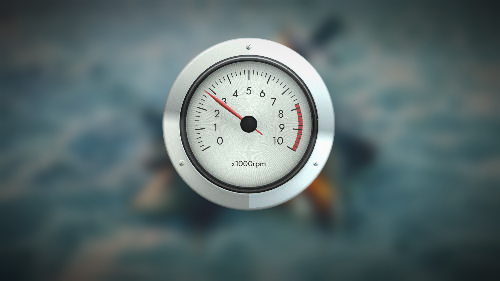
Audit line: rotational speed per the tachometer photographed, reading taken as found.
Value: 2800 rpm
